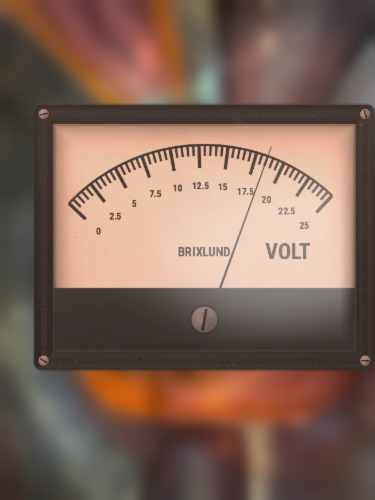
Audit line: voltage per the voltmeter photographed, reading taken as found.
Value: 18.5 V
